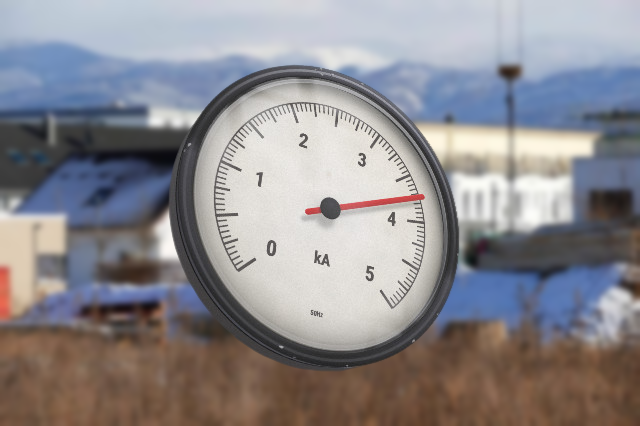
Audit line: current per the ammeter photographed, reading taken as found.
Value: 3.75 kA
